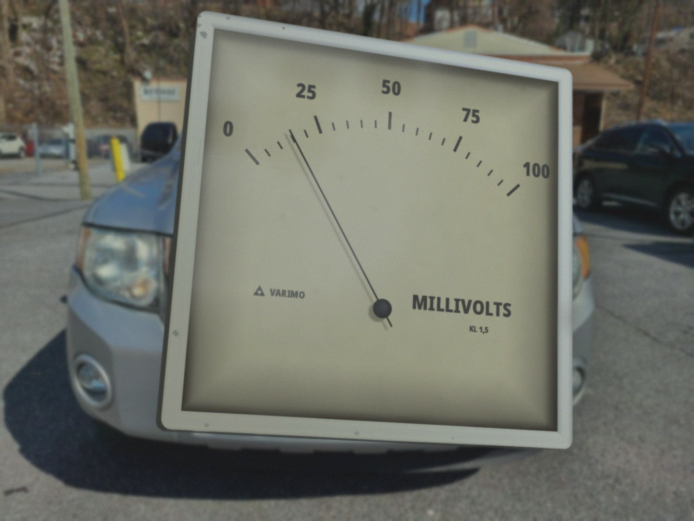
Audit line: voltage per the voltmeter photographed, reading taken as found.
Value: 15 mV
